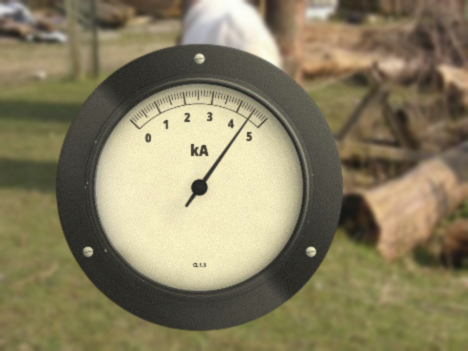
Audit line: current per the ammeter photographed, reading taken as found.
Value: 4.5 kA
